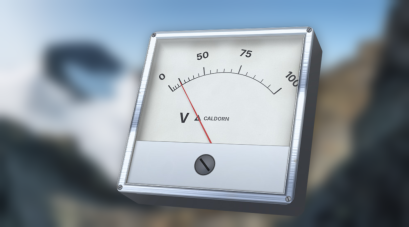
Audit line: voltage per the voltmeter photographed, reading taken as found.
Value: 25 V
